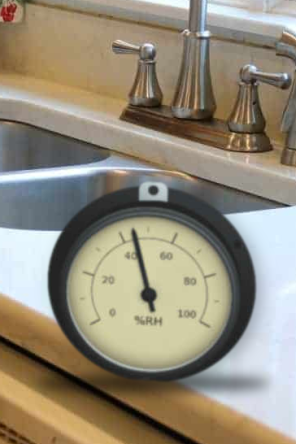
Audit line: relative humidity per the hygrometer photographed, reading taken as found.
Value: 45 %
